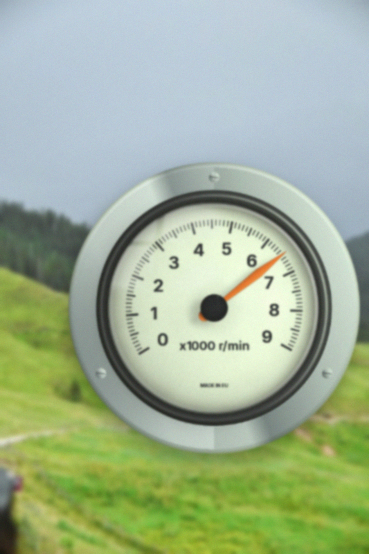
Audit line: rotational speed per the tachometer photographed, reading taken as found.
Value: 6500 rpm
